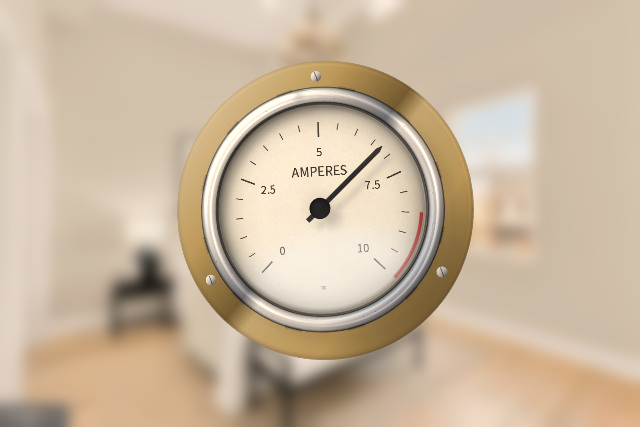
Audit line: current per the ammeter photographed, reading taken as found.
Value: 6.75 A
